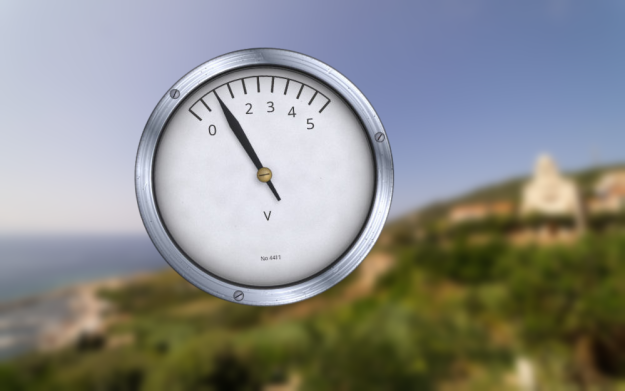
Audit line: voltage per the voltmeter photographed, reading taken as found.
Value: 1 V
